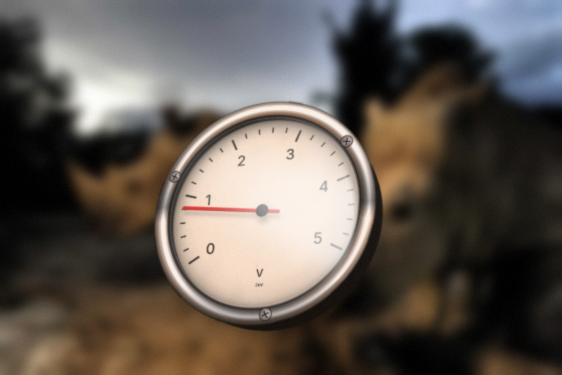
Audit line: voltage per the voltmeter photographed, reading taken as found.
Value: 0.8 V
